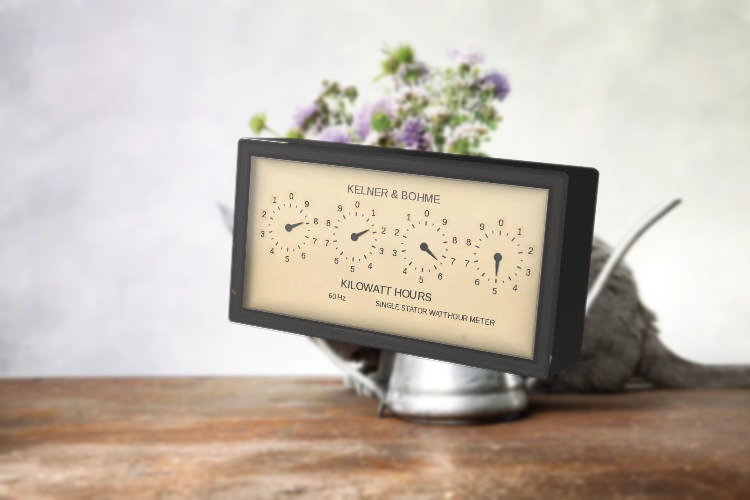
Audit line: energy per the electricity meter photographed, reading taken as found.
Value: 8165 kWh
